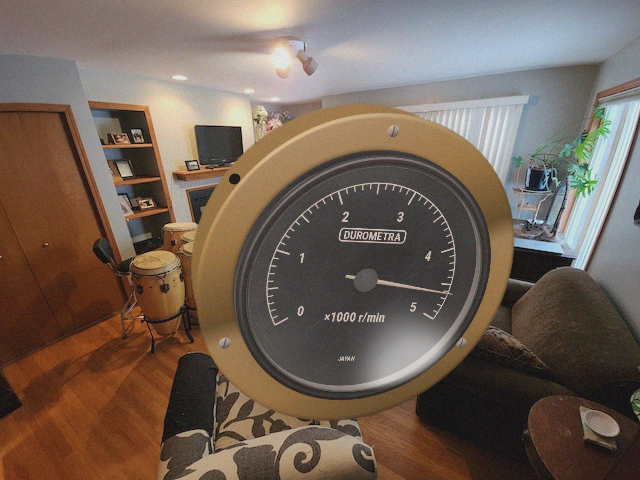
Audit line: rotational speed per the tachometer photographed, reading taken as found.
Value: 4600 rpm
